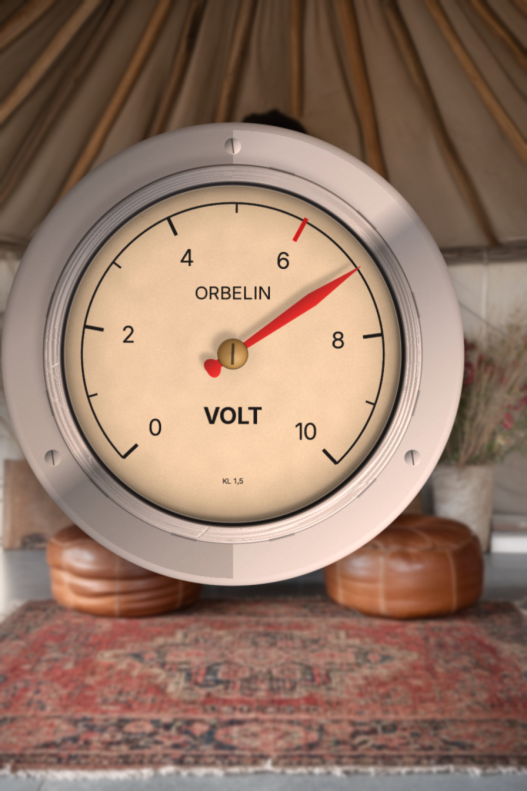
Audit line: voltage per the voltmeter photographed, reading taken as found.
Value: 7 V
